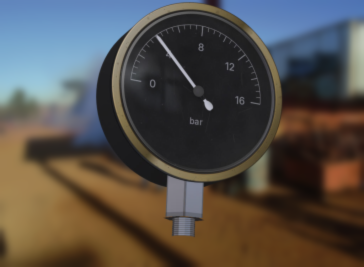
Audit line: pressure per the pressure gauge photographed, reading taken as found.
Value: 4 bar
